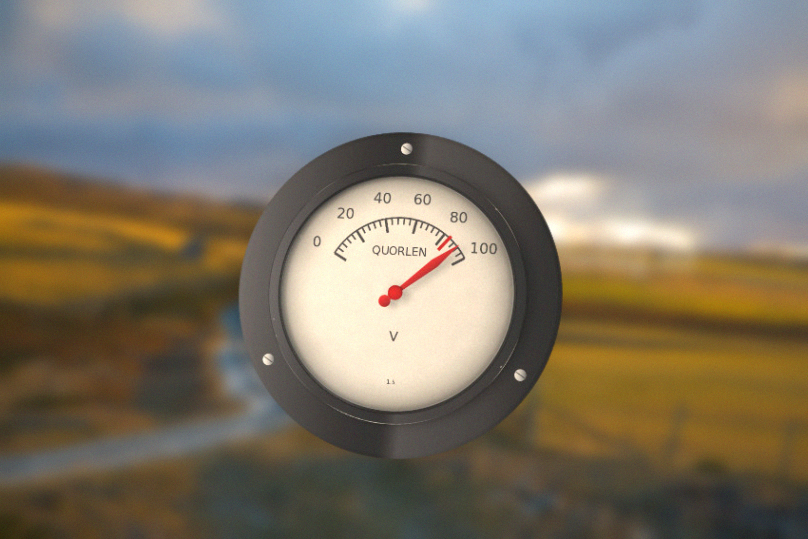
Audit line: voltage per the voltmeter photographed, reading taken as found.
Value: 92 V
